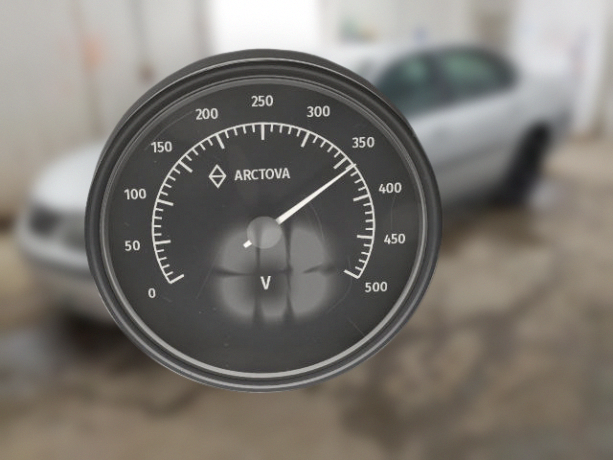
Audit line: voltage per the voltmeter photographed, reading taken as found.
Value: 360 V
